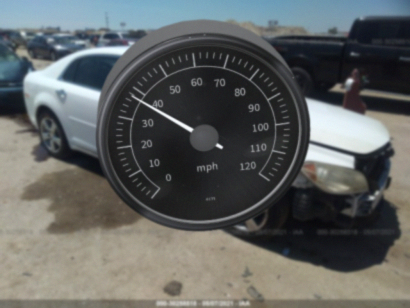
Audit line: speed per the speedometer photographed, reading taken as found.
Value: 38 mph
